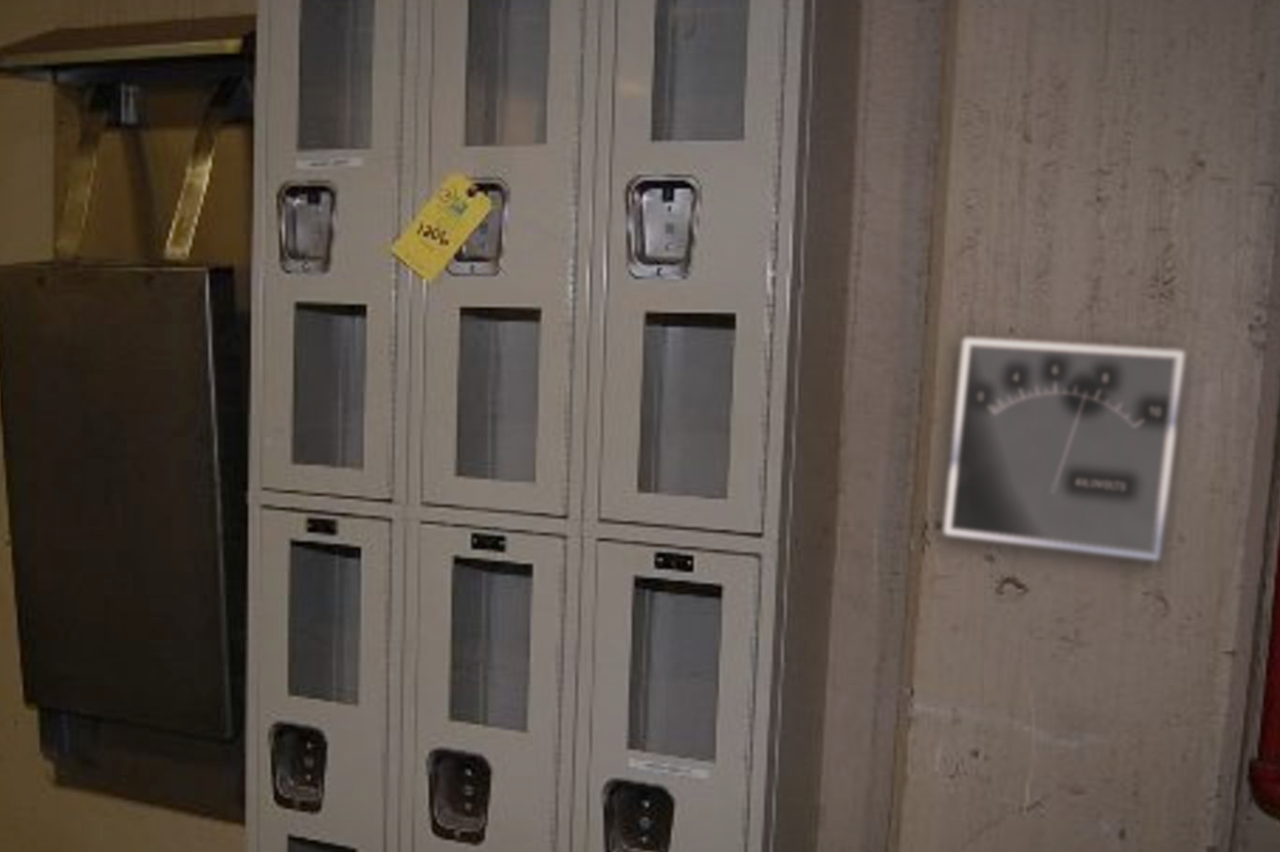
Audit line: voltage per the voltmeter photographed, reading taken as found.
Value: 7.5 kV
